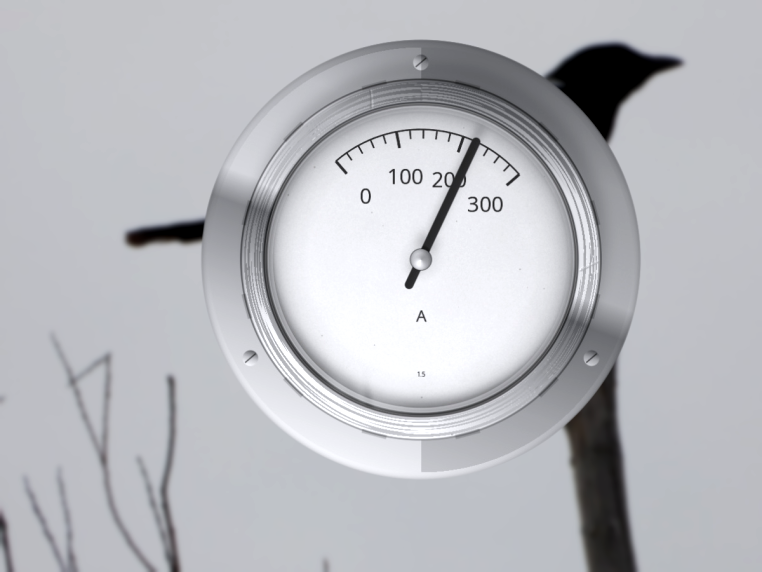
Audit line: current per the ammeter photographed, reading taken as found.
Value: 220 A
